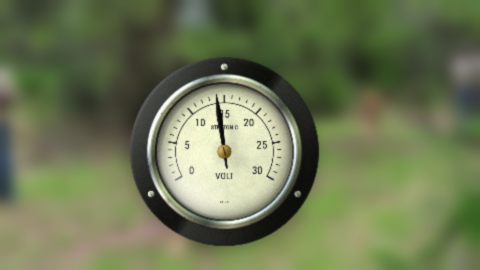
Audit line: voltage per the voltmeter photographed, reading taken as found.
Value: 14 V
